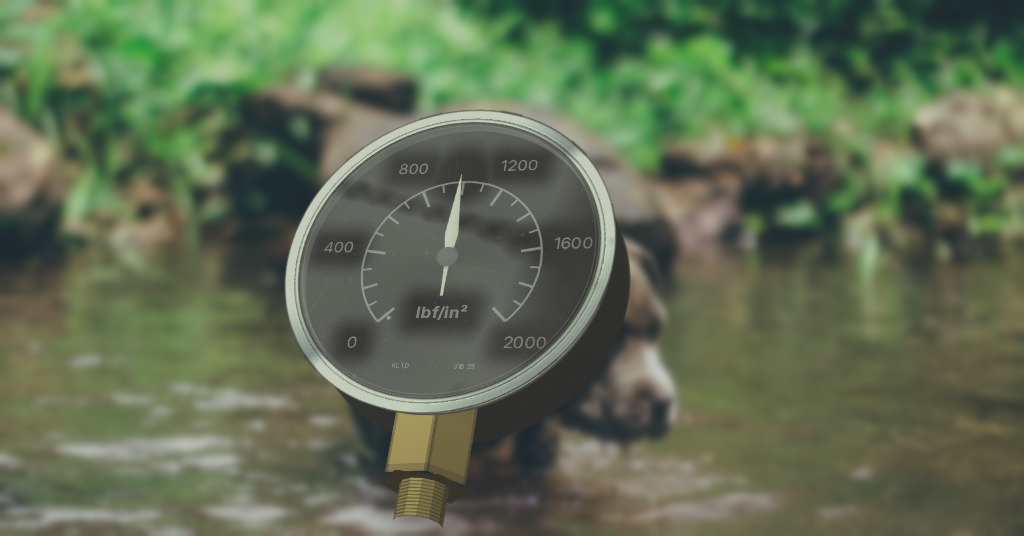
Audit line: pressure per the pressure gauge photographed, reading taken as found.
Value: 1000 psi
